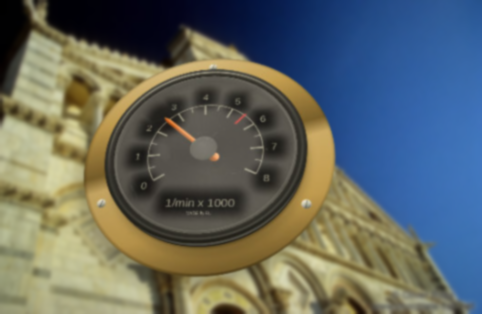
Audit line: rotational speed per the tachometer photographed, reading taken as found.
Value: 2500 rpm
